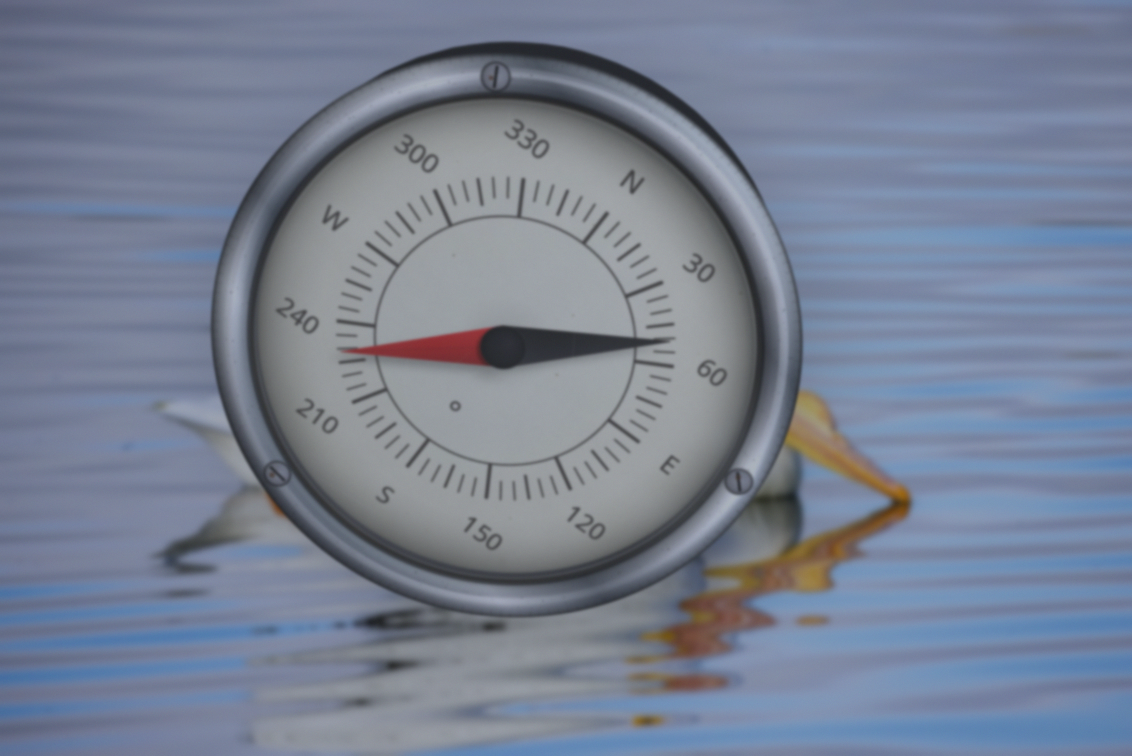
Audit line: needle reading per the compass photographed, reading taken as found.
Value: 230 °
